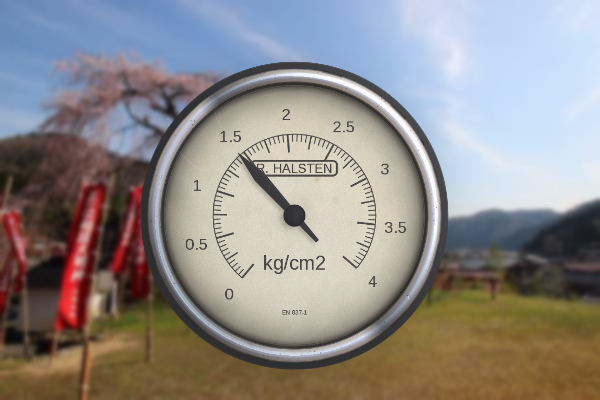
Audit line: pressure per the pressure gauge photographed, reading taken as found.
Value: 1.45 kg/cm²
